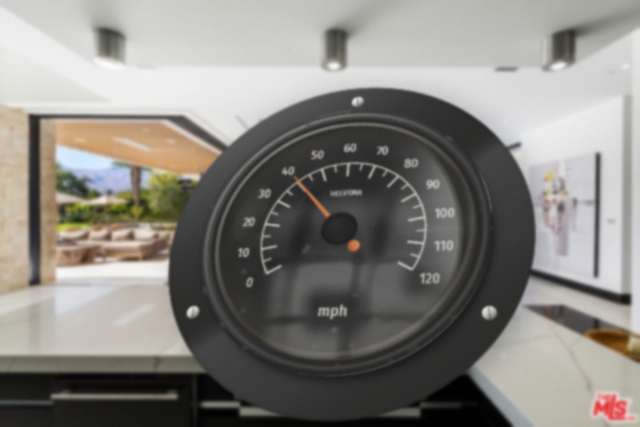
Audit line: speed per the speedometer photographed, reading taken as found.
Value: 40 mph
